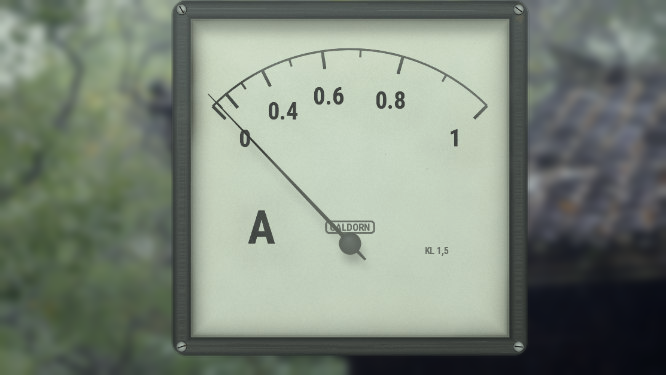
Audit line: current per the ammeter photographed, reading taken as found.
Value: 0.1 A
